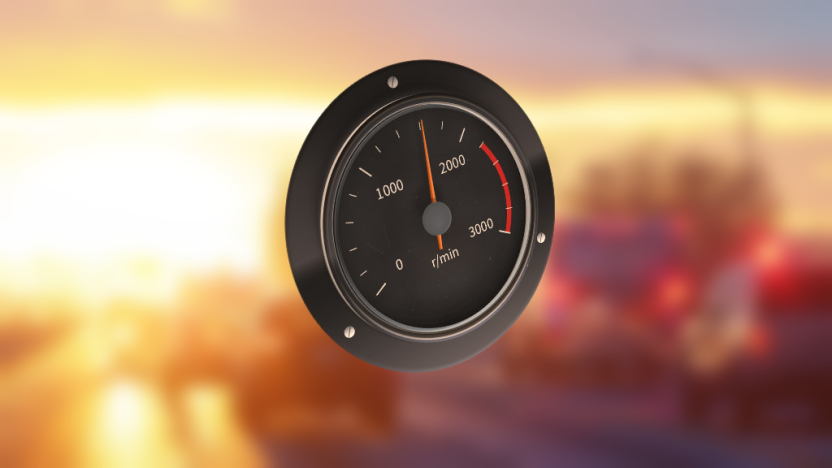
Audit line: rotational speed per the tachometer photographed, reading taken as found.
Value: 1600 rpm
